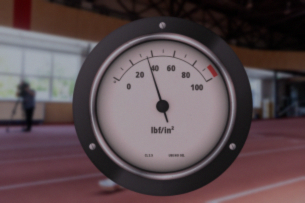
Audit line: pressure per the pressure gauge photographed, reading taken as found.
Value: 35 psi
